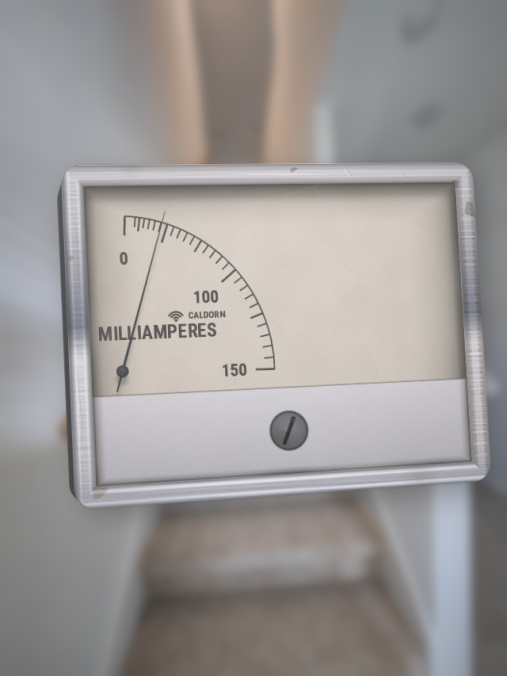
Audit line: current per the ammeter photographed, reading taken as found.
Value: 45 mA
